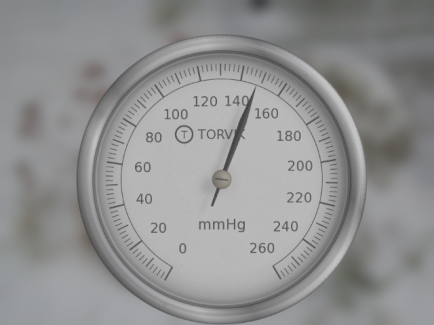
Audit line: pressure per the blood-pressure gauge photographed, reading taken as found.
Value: 148 mmHg
